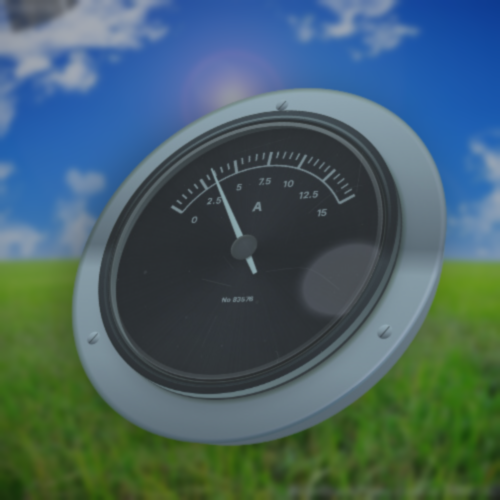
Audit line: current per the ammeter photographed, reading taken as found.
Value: 3.5 A
